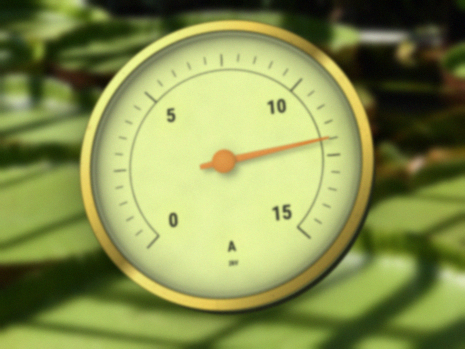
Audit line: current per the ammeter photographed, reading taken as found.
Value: 12 A
